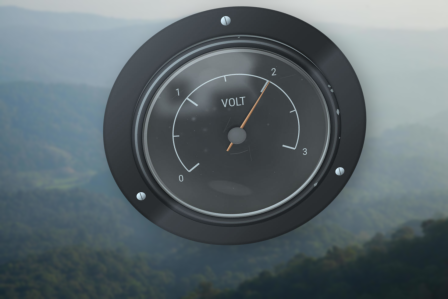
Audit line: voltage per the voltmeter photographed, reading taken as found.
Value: 2 V
